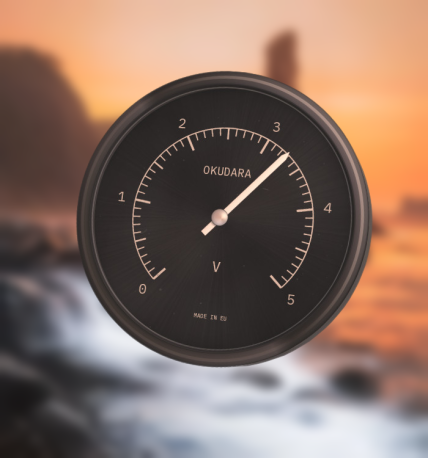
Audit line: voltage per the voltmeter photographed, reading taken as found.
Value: 3.3 V
